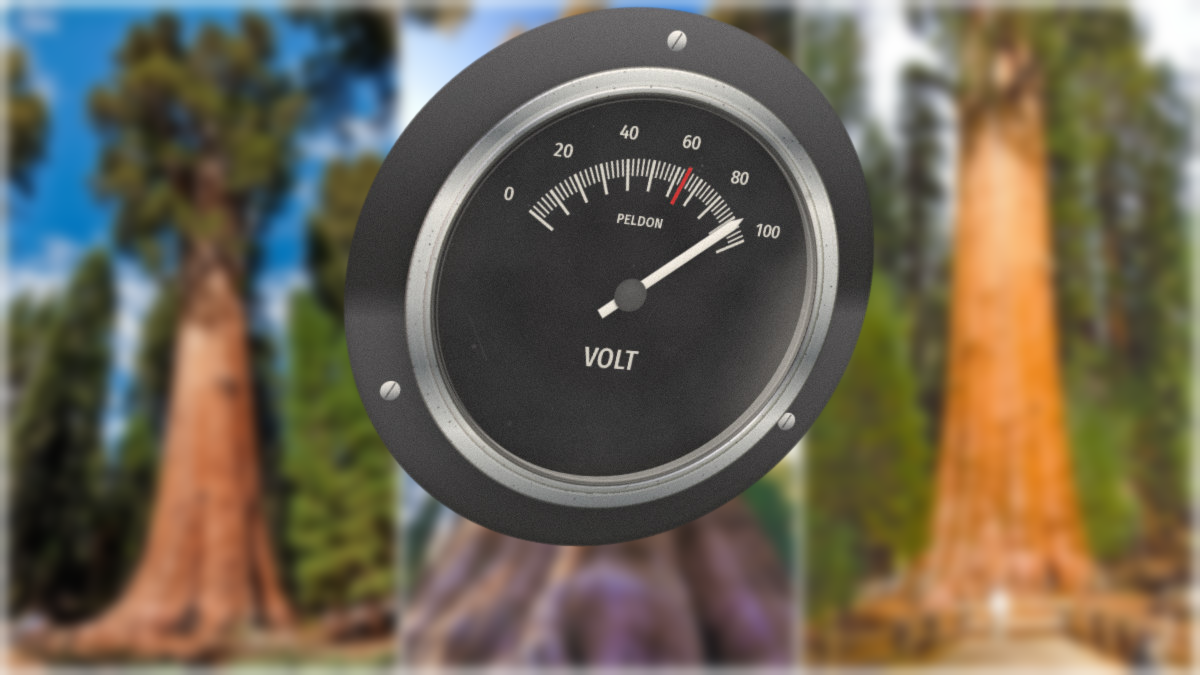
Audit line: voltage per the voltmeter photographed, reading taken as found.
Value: 90 V
